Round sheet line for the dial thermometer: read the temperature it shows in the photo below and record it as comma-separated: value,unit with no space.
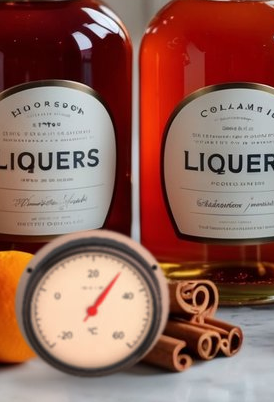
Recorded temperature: 30,°C
